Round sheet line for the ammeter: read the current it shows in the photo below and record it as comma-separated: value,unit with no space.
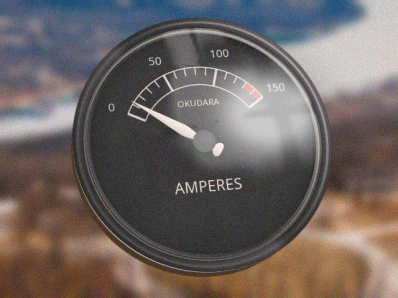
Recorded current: 10,A
